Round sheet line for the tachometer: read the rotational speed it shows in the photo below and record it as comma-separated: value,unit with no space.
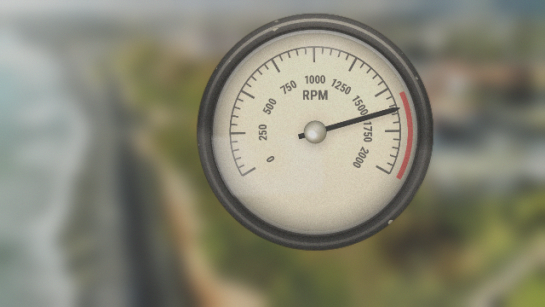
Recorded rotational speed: 1625,rpm
